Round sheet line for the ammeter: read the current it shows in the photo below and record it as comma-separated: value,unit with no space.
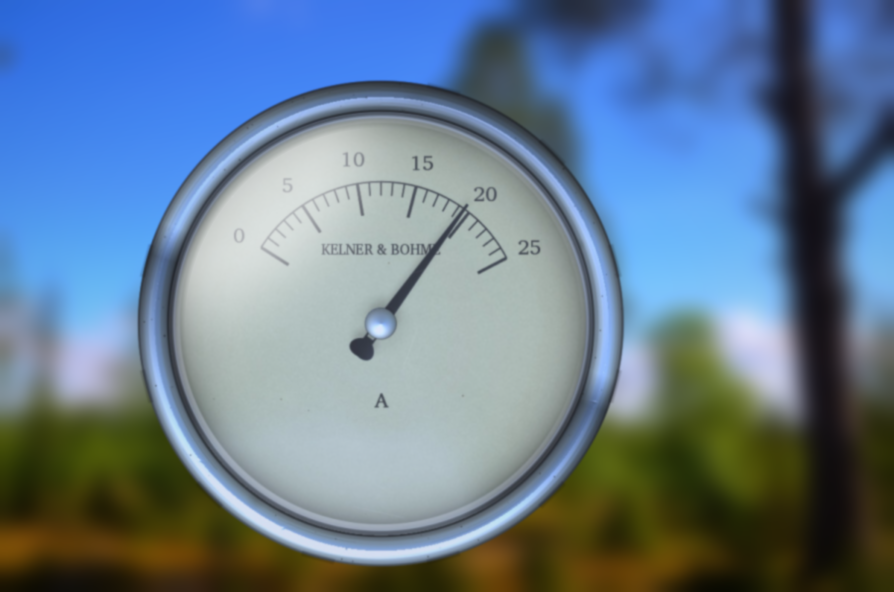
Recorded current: 19.5,A
